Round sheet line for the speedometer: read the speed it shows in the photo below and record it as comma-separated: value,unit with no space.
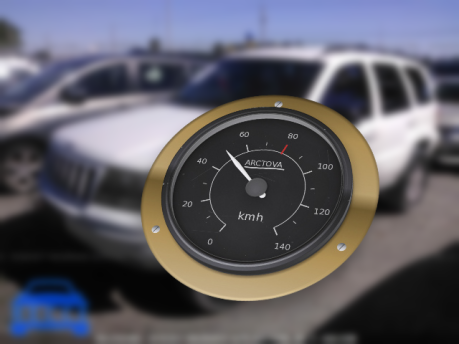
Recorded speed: 50,km/h
